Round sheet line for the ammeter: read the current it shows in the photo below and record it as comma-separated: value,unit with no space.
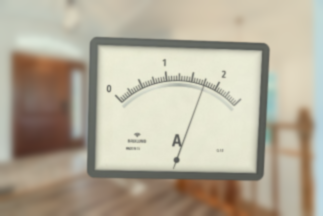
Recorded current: 1.75,A
